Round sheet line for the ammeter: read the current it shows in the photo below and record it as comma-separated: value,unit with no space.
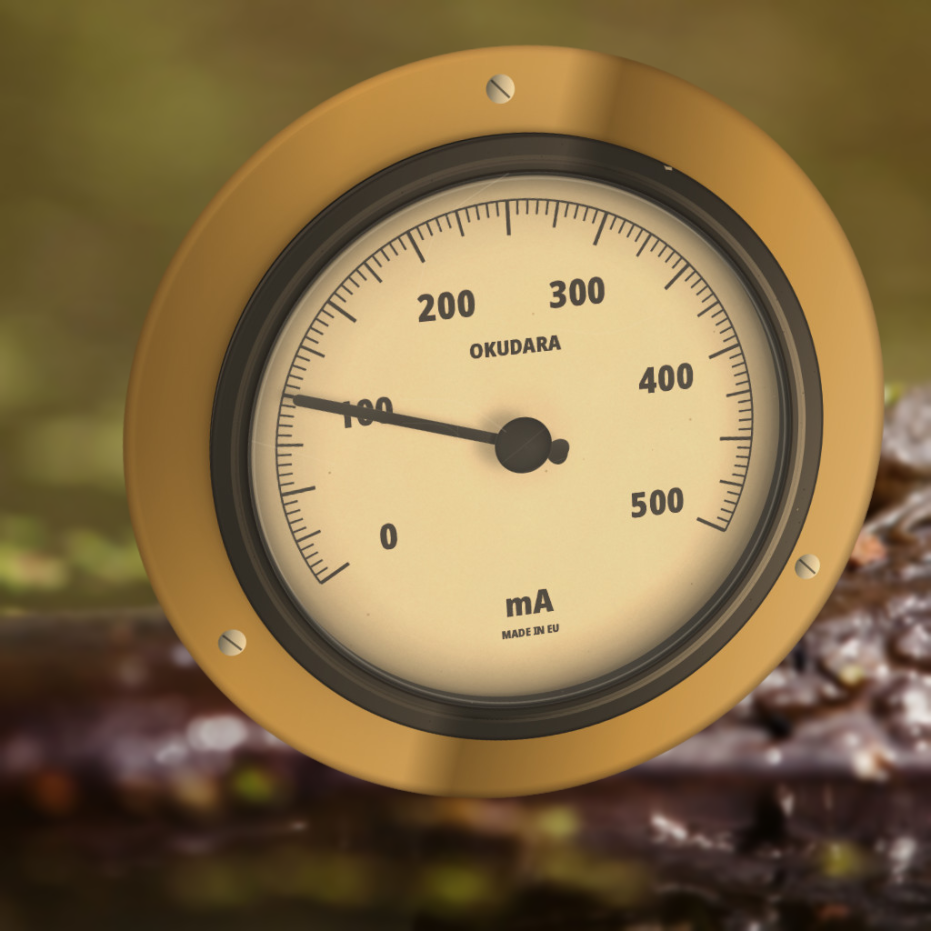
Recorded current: 100,mA
